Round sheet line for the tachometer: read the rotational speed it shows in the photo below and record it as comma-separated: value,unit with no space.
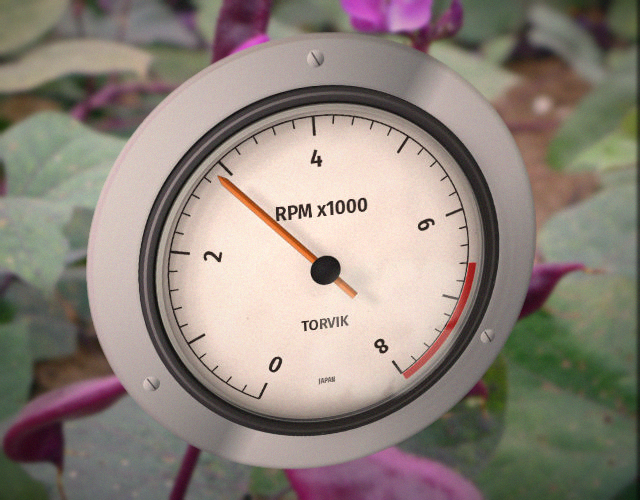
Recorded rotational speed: 2900,rpm
